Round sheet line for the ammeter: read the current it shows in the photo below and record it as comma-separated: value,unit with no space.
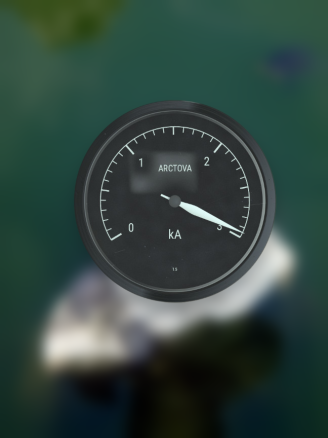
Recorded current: 2.95,kA
